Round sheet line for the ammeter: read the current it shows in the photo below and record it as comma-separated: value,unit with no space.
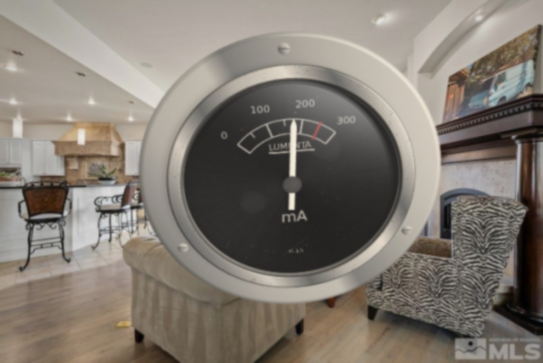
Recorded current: 175,mA
